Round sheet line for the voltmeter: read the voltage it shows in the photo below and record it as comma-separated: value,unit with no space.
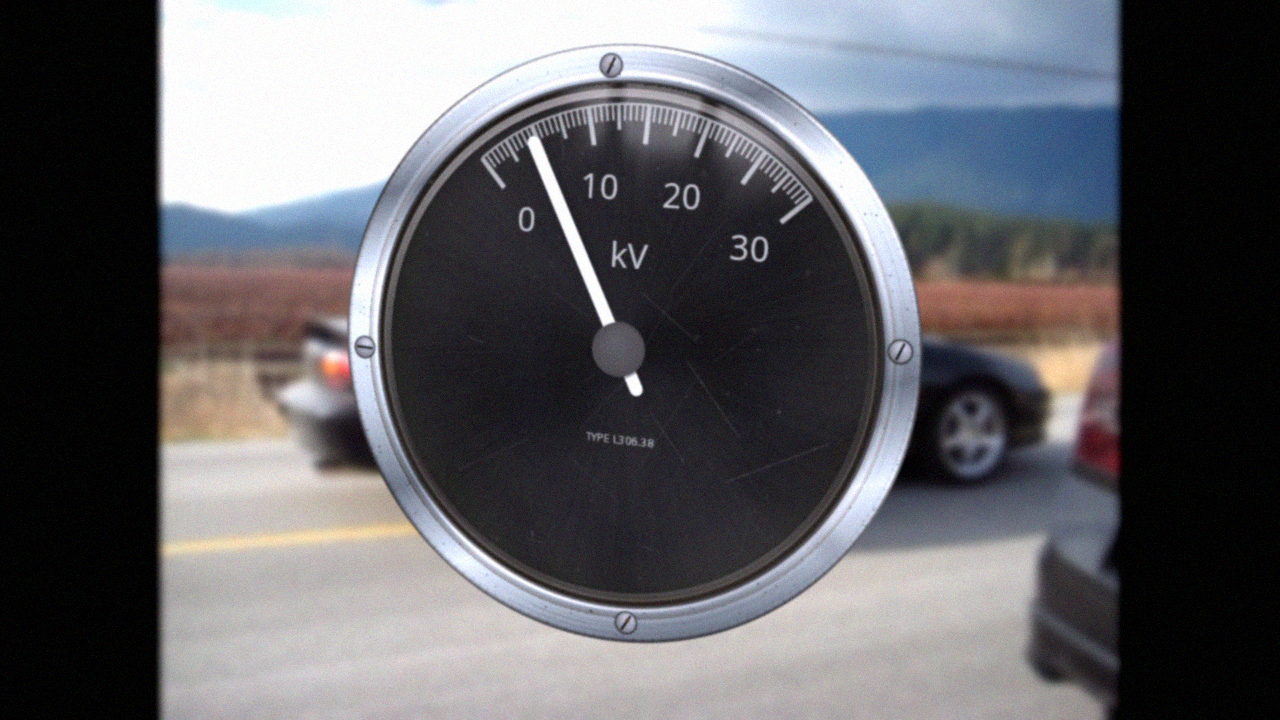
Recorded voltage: 5,kV
